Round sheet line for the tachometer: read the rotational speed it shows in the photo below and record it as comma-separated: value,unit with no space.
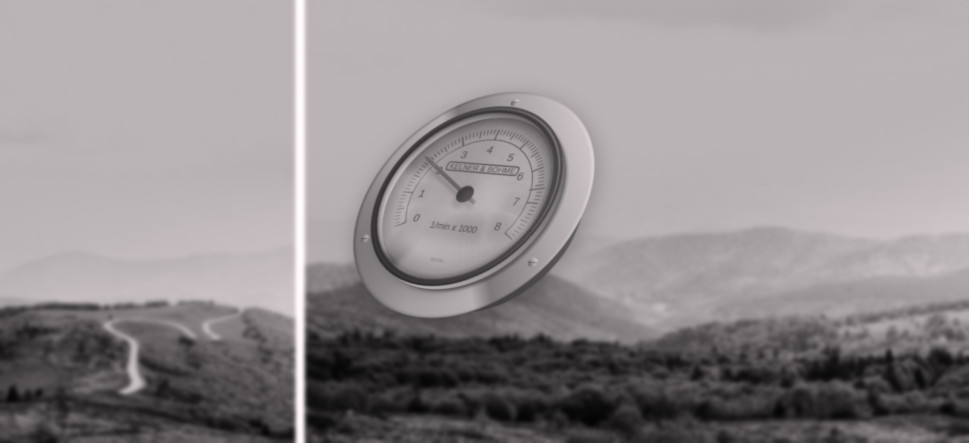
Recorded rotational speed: 2000,rpm
